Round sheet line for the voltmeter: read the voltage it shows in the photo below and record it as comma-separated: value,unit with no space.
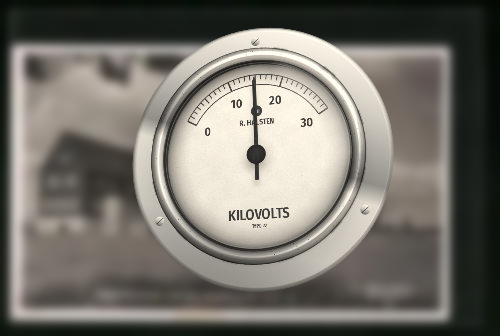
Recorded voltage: 15,kV
